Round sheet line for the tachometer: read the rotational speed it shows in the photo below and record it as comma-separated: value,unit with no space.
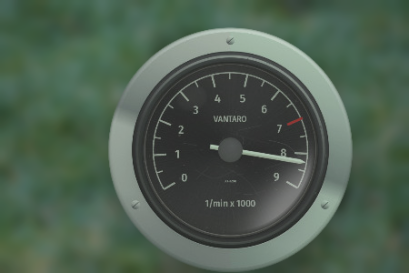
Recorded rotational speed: 8250,rpm
